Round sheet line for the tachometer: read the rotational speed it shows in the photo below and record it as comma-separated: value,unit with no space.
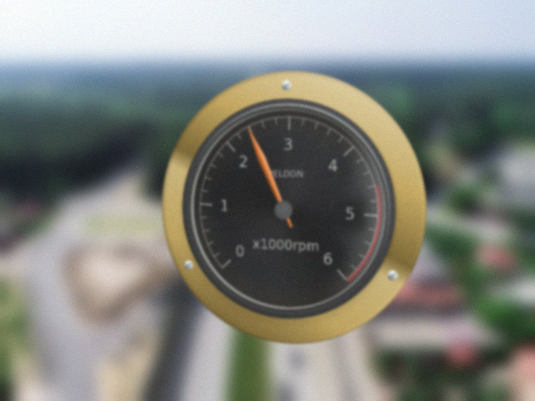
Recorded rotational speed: 2400,rpm
